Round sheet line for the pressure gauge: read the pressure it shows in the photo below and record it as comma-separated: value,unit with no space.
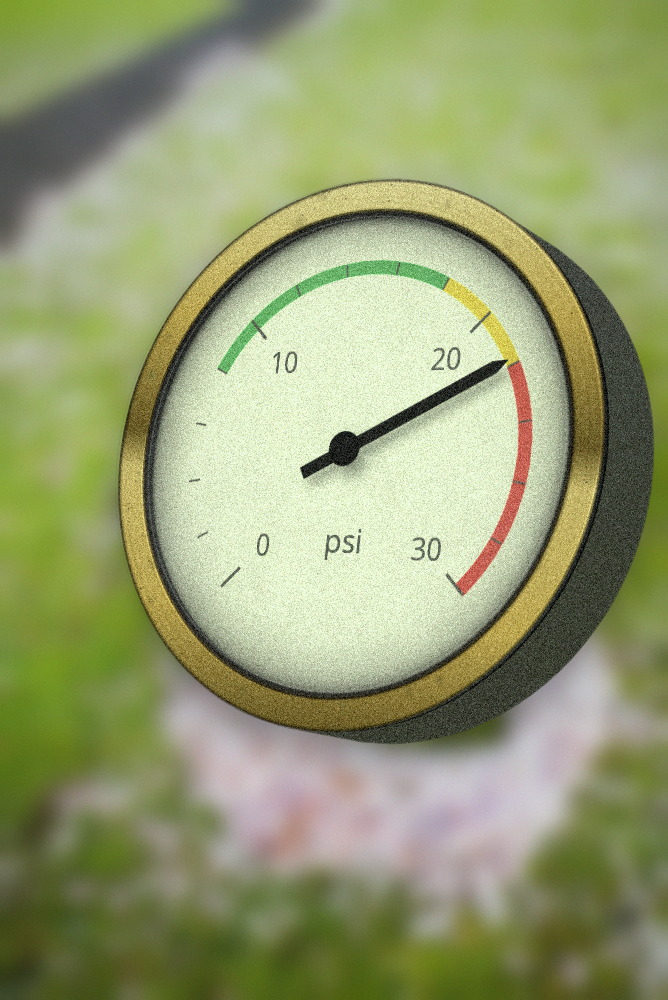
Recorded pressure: 22,psi
